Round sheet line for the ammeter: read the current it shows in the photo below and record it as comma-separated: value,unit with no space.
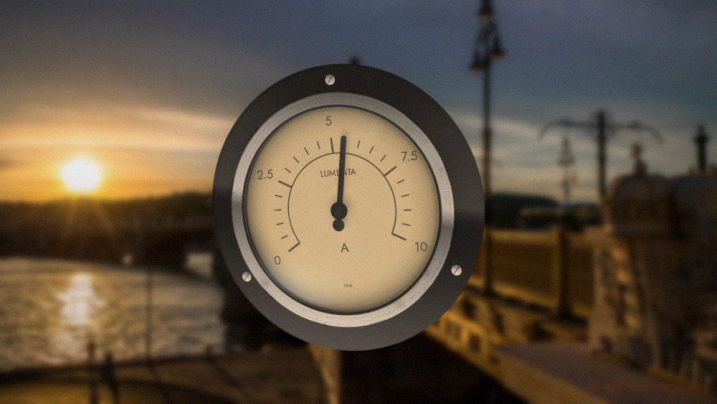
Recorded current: 5.5,A
